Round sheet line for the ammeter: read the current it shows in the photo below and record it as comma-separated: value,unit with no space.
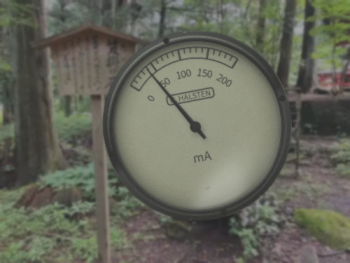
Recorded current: 40,mA
